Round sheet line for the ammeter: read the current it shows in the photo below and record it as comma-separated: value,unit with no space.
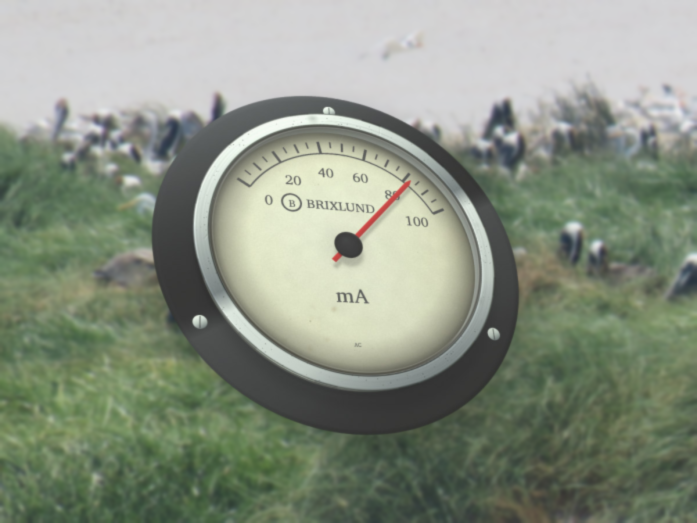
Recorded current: 82.5,mA
